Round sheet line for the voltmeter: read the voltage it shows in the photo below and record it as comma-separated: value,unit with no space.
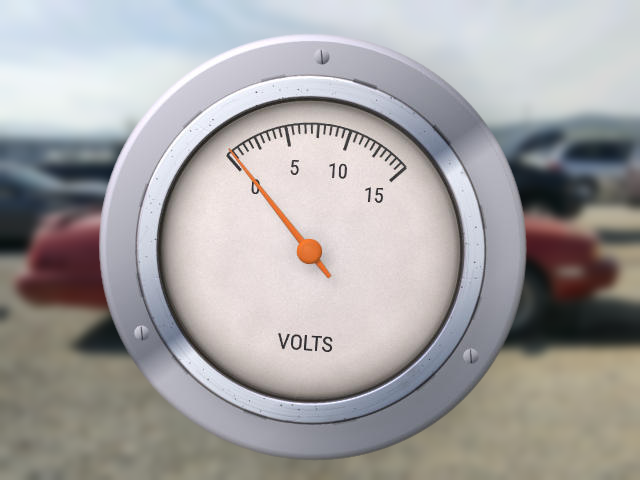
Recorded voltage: 0.5,V
